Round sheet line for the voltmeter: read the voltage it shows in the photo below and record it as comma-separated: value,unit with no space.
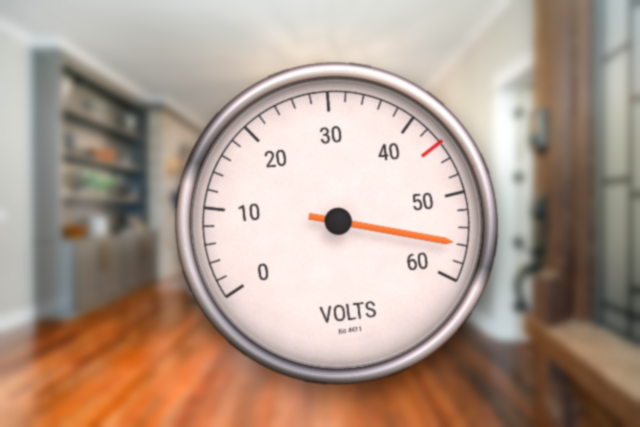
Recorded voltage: 56,V
